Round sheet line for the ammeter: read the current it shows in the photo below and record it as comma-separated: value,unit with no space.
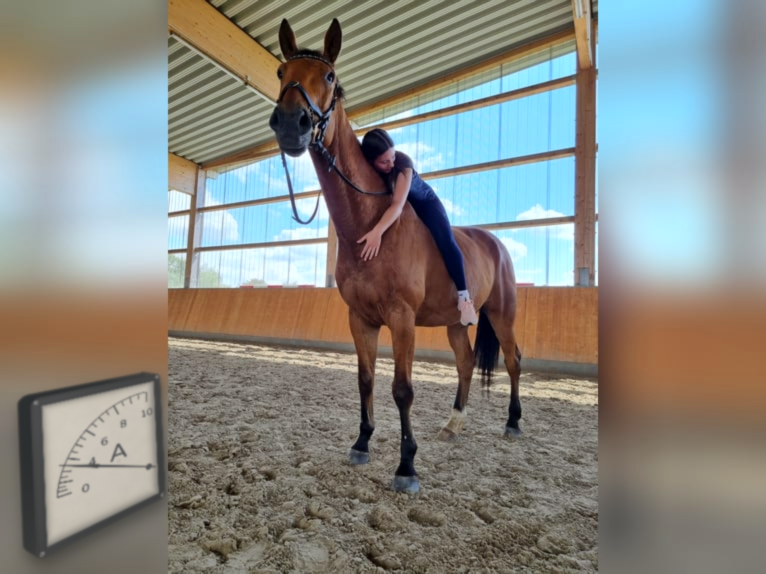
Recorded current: 3.5,A
